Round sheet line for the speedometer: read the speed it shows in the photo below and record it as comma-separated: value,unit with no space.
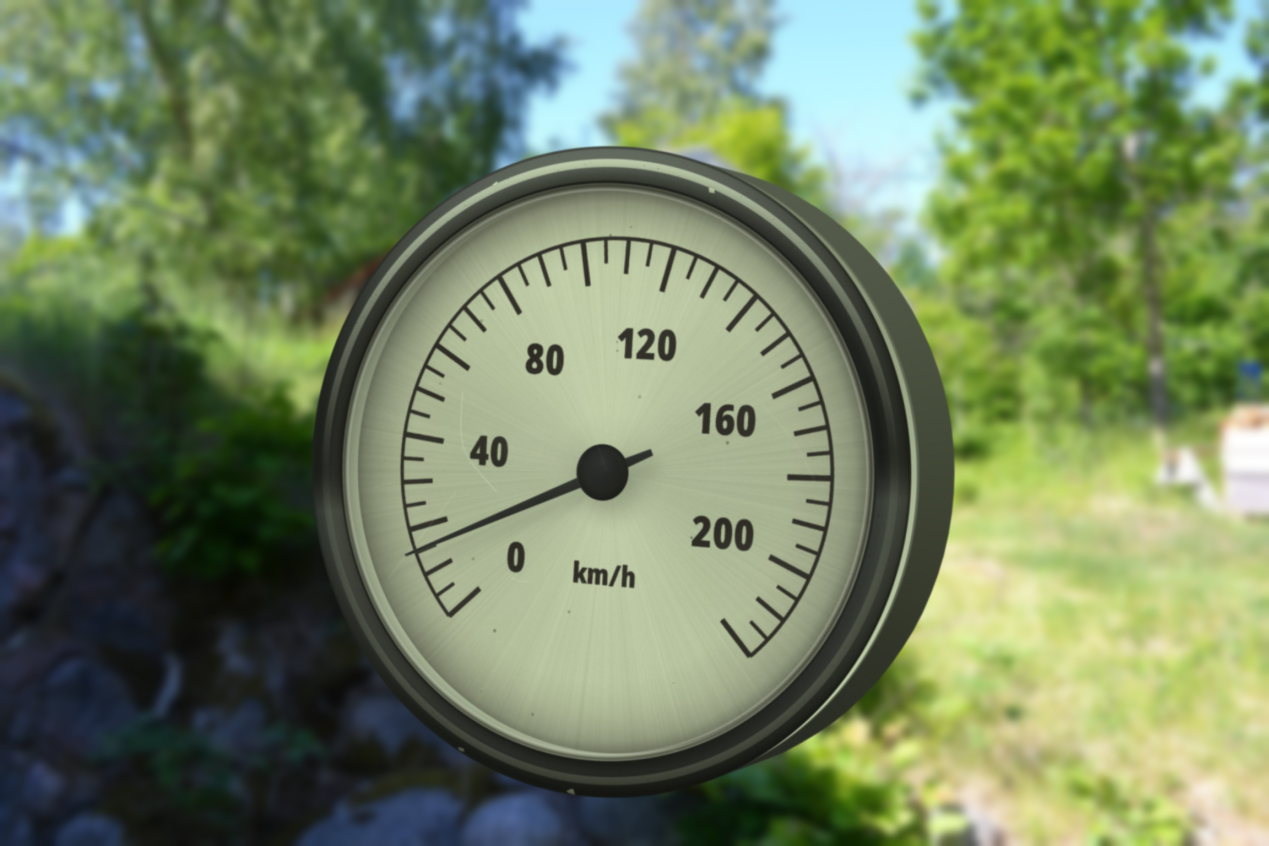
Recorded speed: 15,km/h
